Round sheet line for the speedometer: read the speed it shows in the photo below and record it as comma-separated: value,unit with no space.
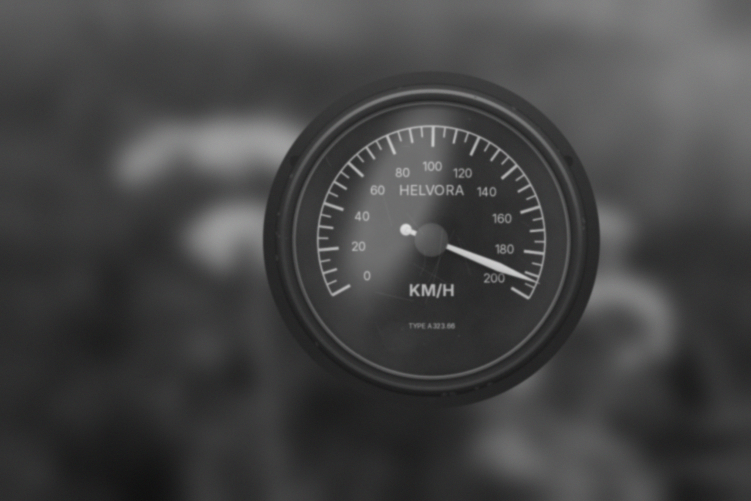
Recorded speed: 192.5,km/h
